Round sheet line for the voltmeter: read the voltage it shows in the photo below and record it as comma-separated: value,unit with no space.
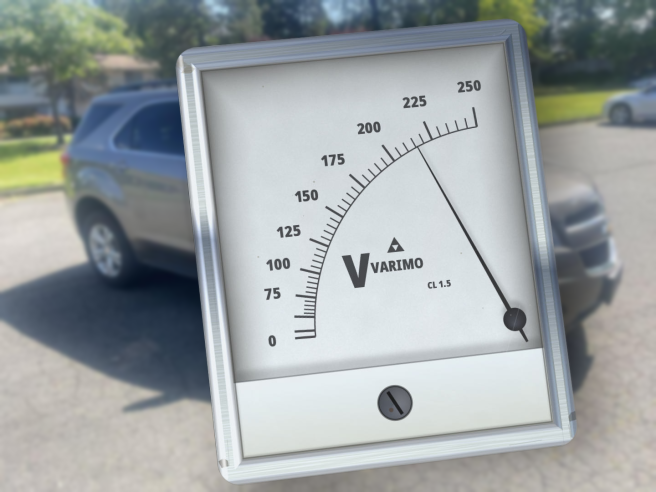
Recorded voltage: 215,V
